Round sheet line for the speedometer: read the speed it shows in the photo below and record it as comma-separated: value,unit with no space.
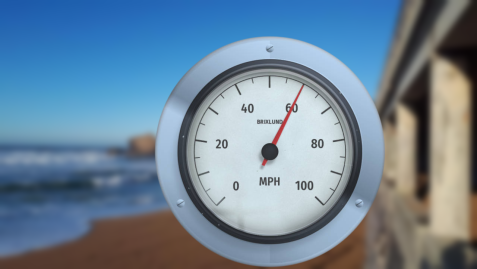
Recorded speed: 60,mph
